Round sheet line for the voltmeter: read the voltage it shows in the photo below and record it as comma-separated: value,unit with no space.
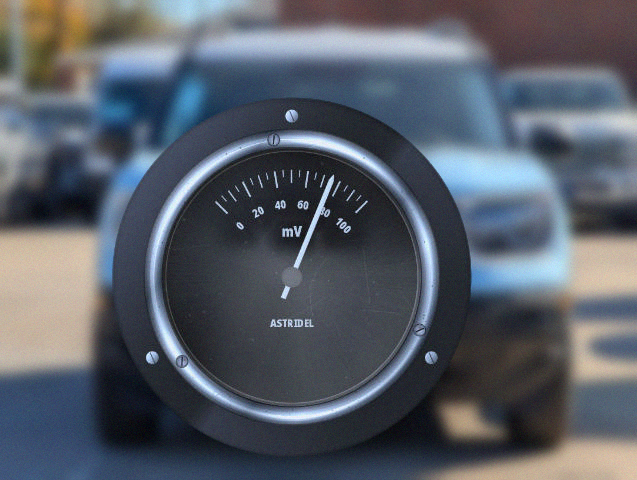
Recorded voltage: 75,mV
